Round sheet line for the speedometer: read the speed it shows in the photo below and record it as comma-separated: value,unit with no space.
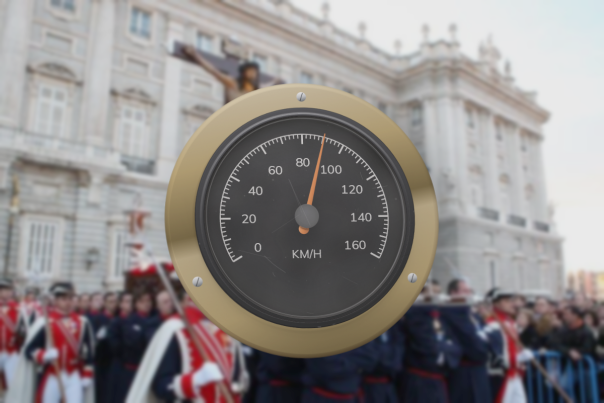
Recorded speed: 90,km/h
